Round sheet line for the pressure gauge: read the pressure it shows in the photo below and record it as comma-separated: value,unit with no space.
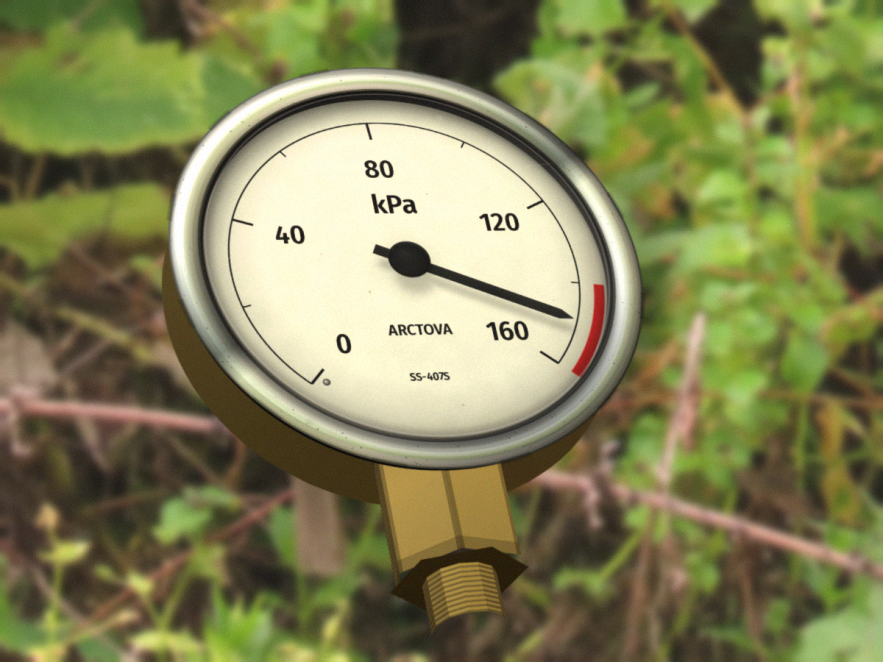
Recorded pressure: 150,kPa
